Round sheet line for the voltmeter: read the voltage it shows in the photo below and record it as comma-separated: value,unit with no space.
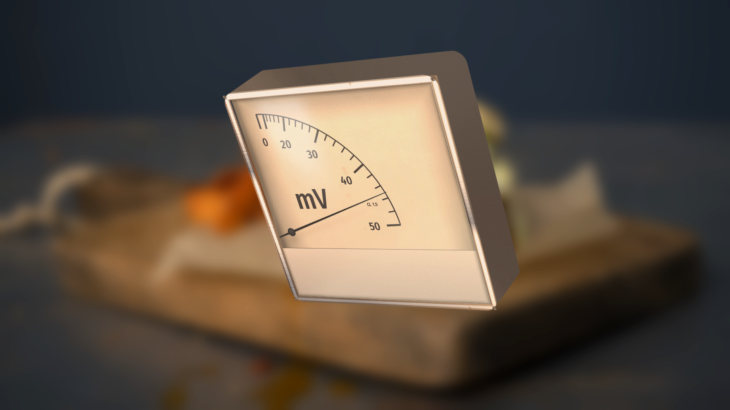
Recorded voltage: 45,mV
